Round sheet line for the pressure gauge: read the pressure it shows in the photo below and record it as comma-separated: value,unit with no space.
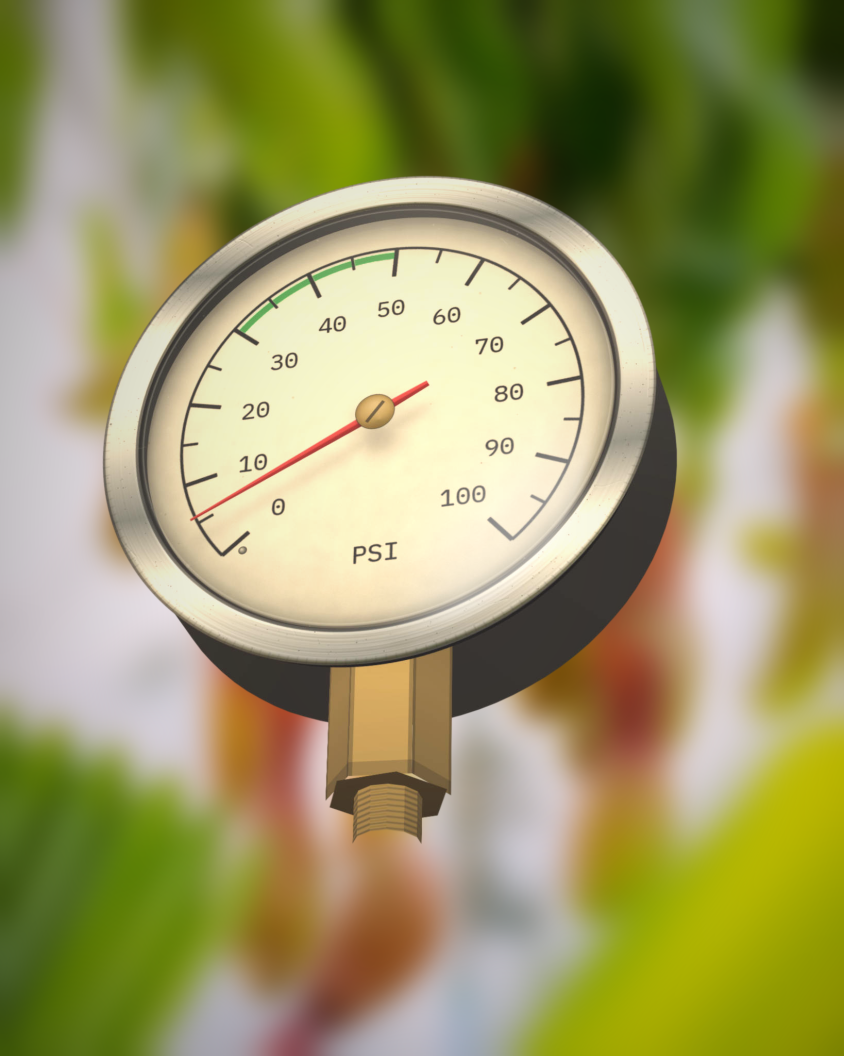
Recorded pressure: 5,psi
